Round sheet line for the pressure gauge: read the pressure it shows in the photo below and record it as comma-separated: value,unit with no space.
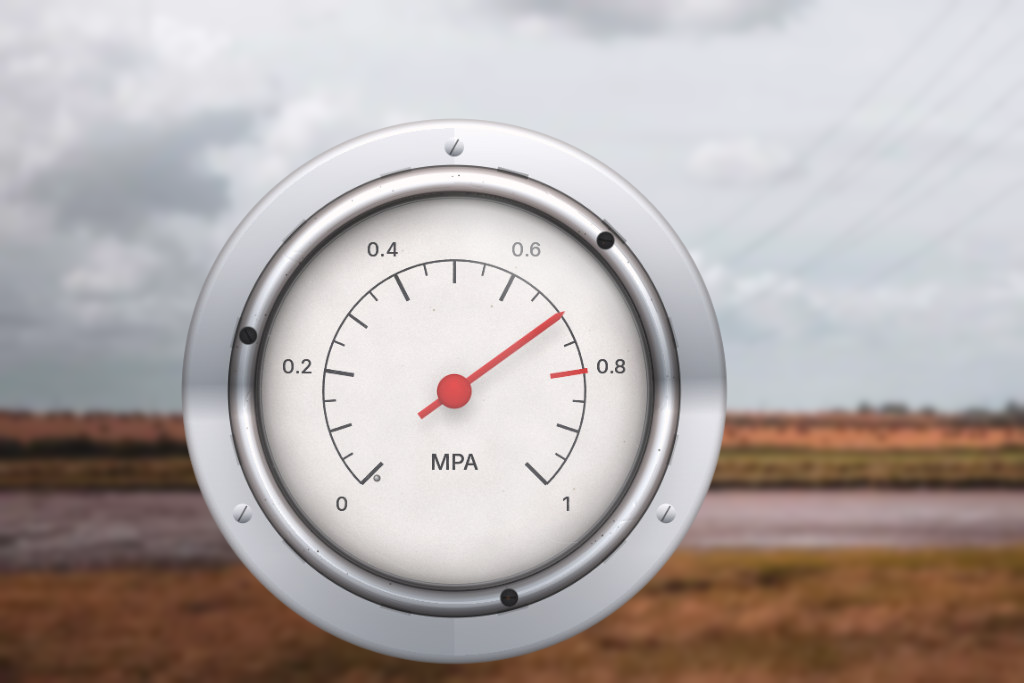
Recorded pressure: 0.7,MPa
